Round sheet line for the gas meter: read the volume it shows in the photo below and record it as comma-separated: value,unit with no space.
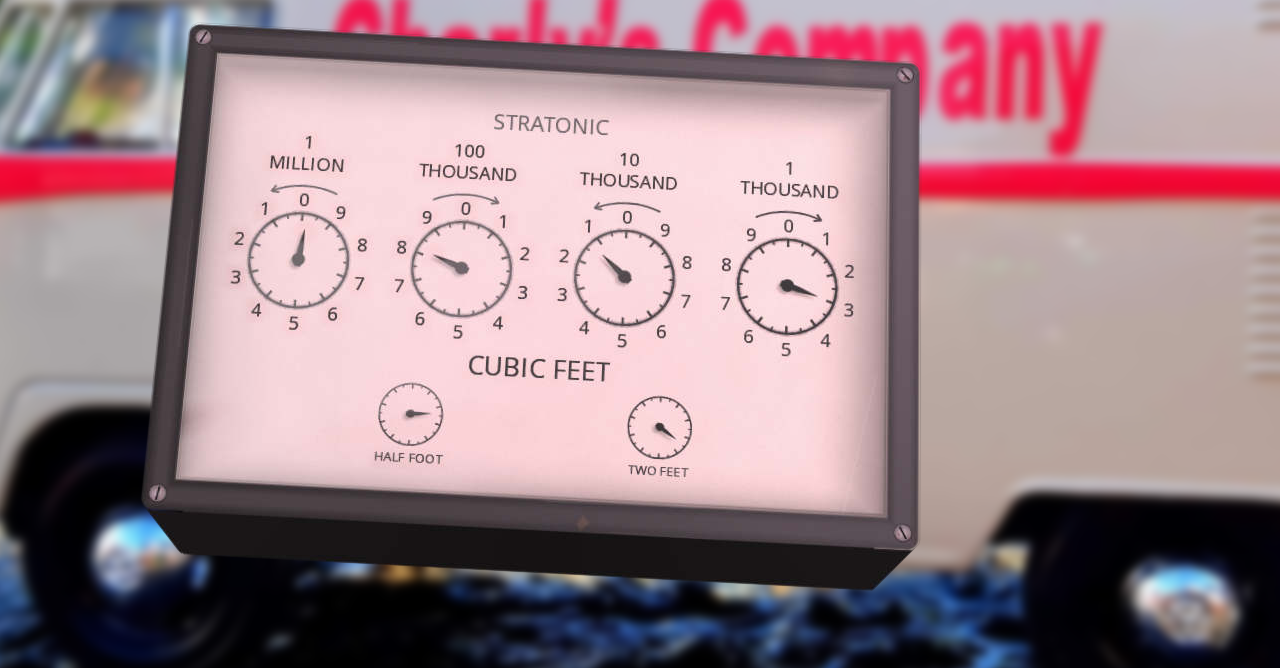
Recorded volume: 981300,ft³
